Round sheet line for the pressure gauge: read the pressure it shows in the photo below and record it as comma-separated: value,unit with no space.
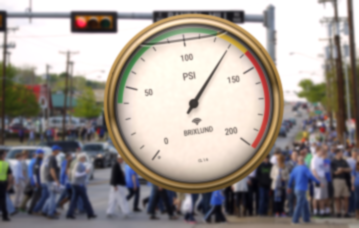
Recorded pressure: 130,psi
